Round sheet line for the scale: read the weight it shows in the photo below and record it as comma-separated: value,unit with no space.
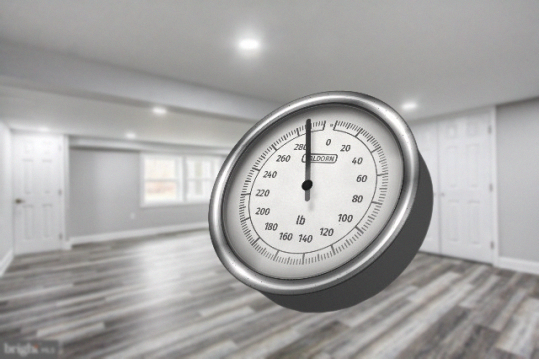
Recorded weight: 290,lb
